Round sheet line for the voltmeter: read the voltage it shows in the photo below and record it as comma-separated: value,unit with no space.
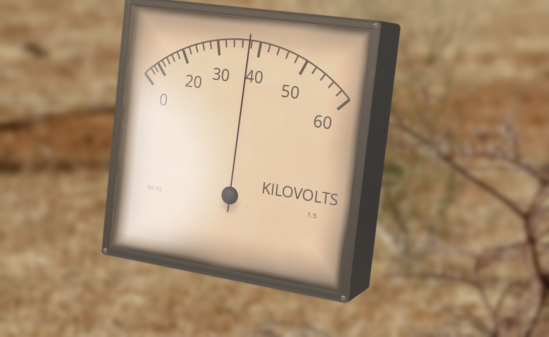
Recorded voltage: 38,kV
